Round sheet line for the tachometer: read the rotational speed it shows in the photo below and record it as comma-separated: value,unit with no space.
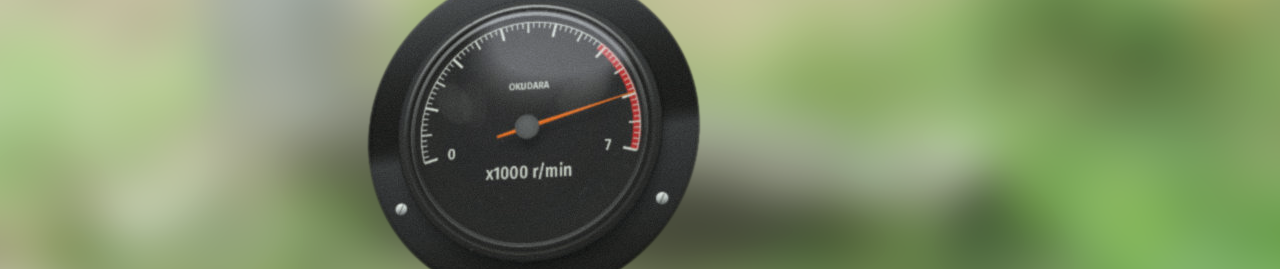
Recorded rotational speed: 6000,rpm
